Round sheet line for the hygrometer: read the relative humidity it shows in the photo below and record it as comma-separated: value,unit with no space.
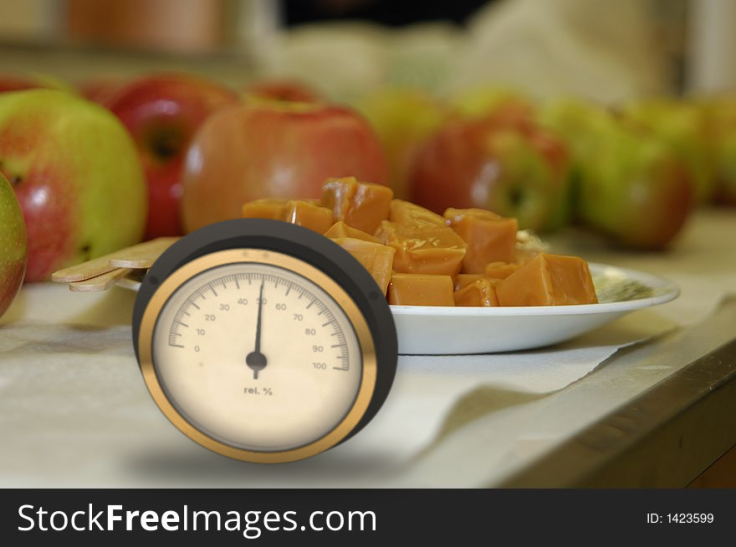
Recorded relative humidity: 50,%
